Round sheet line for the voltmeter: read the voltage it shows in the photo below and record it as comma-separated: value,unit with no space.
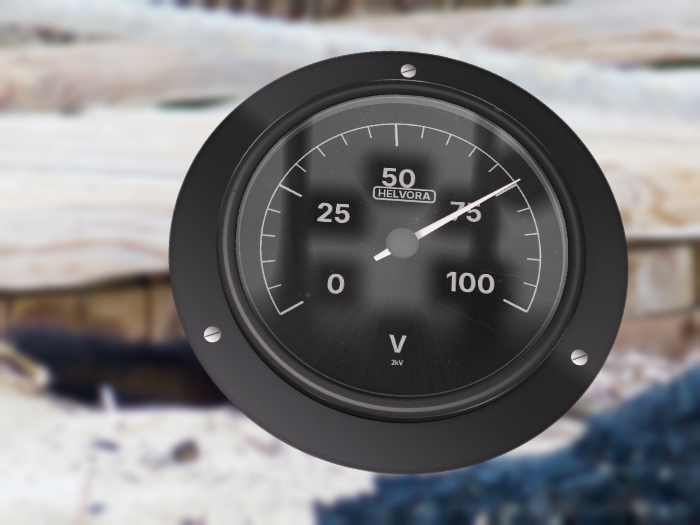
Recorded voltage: 75,V
